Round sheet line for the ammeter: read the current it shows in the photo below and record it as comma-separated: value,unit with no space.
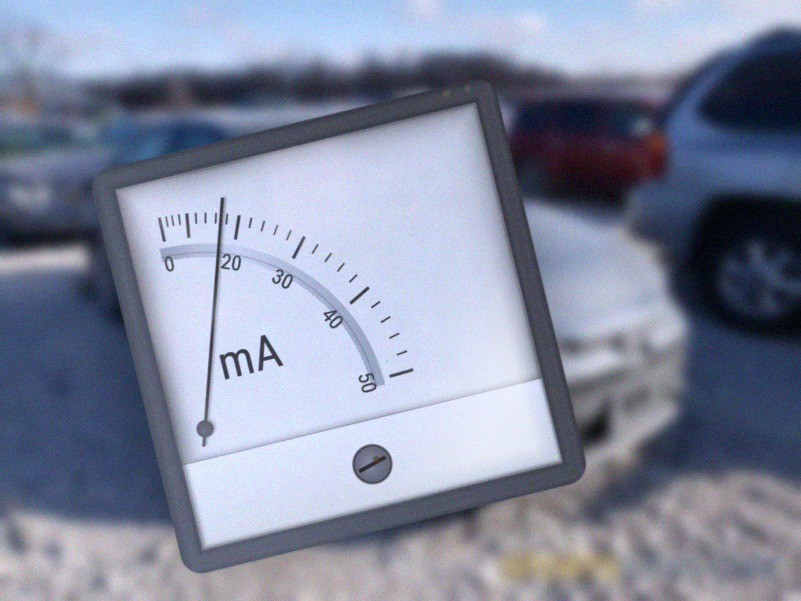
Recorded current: 17,mA
